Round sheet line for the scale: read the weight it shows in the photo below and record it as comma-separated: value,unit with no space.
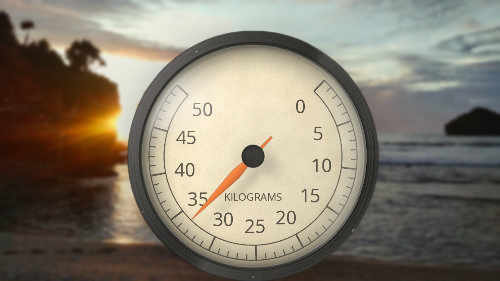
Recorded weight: 33.5,kg
